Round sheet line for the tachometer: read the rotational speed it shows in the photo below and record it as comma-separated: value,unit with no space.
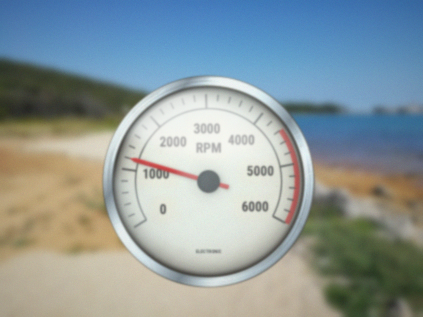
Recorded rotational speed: 1200,rpm
